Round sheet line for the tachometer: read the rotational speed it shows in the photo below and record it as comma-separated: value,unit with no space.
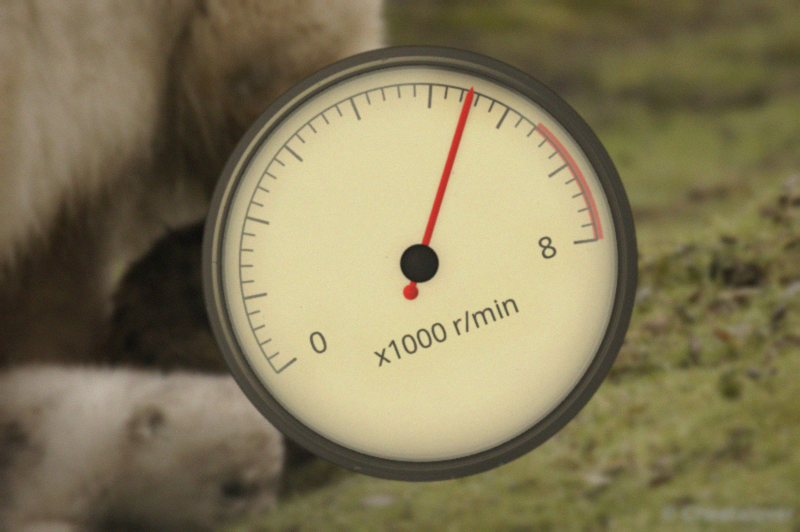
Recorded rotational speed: 5500,rpm
